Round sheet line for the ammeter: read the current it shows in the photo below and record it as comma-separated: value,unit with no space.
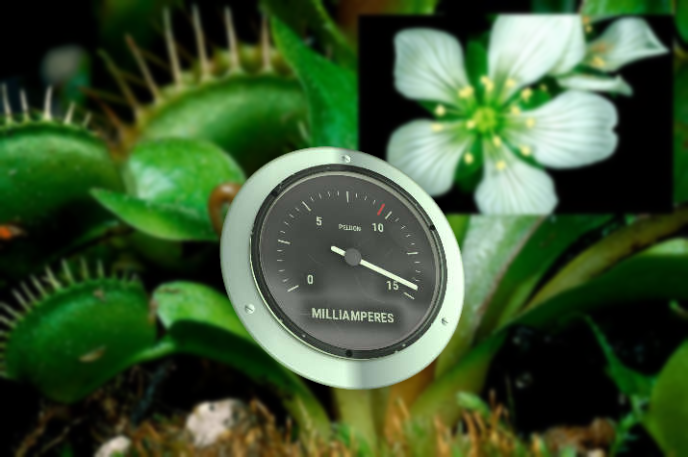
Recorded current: 14.5,mA
